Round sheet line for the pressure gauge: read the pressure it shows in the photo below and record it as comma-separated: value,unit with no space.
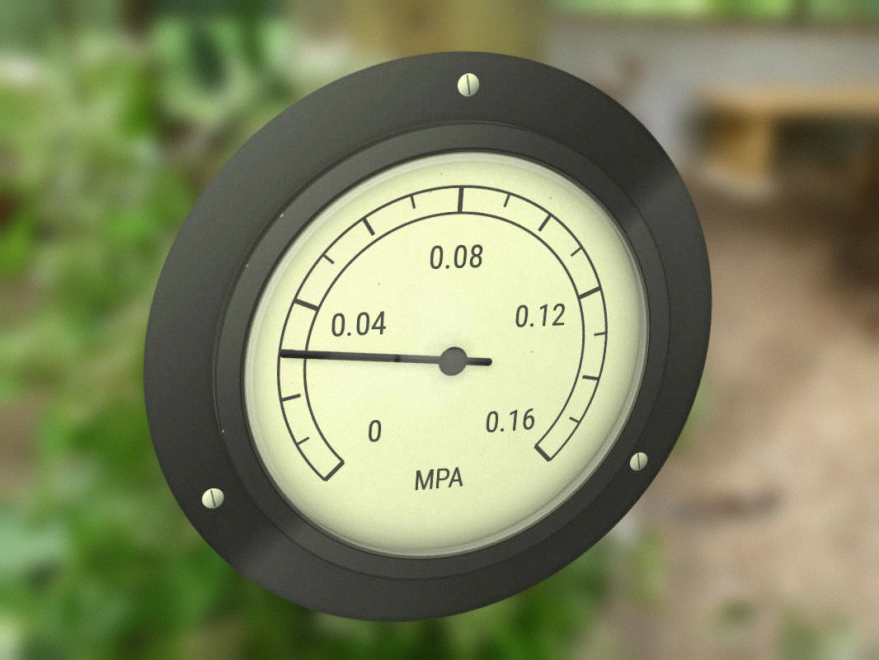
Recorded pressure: 0.03,MPa
